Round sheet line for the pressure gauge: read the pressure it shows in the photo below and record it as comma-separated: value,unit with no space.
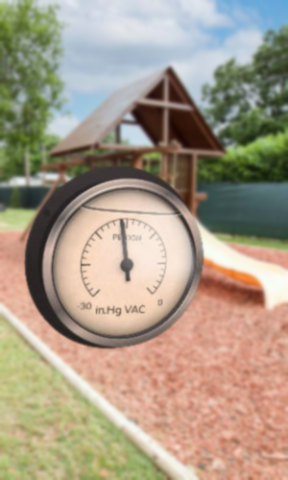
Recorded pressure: -16,inHg
